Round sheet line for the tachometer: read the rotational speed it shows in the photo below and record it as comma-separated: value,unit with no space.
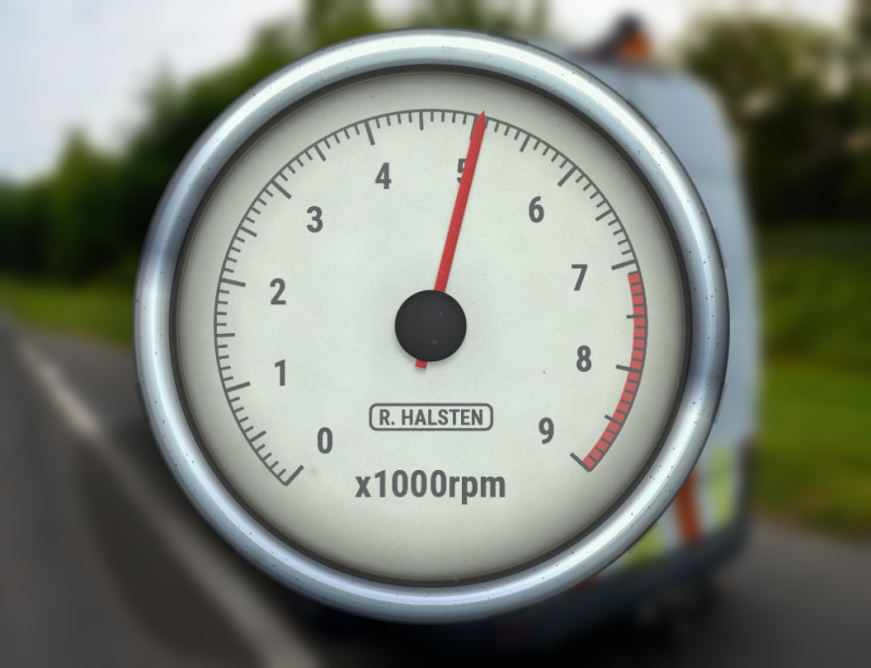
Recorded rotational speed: 5050,rpm
